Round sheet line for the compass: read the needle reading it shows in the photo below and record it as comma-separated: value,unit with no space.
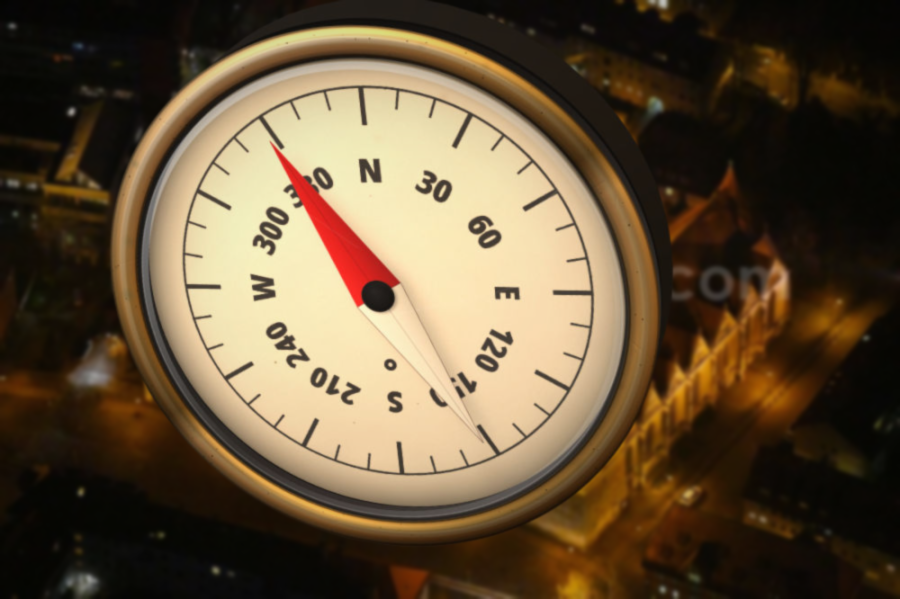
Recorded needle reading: 330,°
